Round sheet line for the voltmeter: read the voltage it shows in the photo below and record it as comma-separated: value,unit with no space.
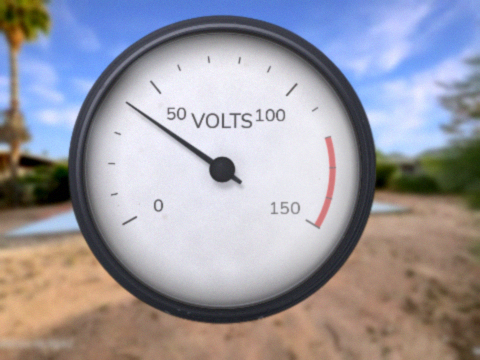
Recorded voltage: 40,V
